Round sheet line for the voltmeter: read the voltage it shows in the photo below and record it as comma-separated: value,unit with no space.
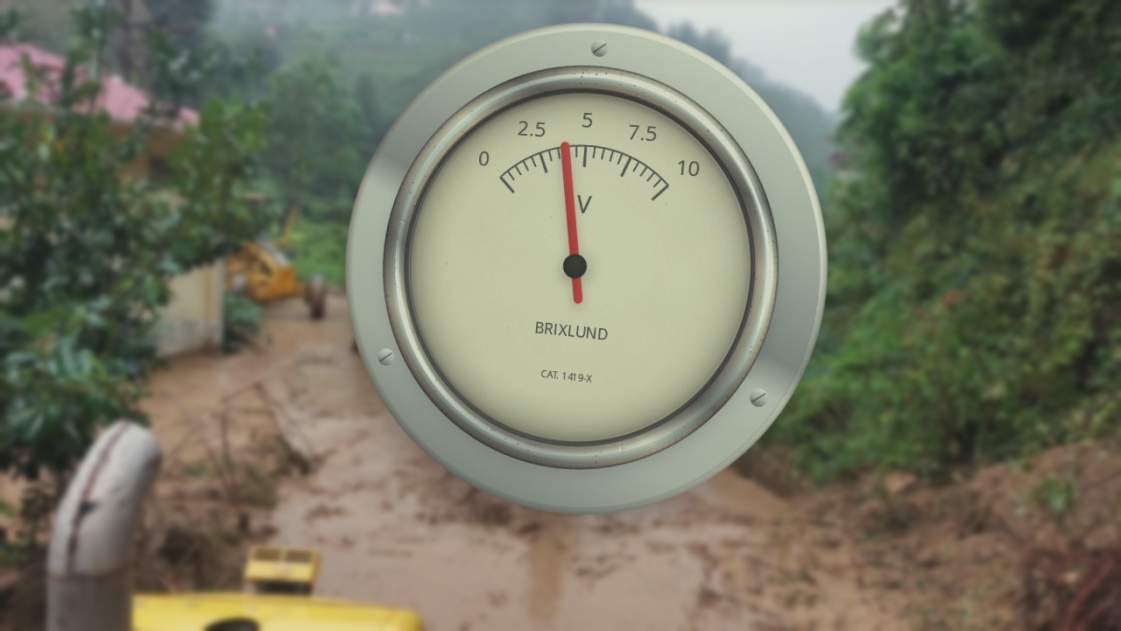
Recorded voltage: 4,V
